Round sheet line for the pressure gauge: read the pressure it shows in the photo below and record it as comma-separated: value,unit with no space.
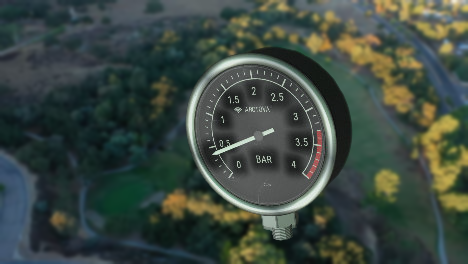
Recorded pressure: 0.4,bar
